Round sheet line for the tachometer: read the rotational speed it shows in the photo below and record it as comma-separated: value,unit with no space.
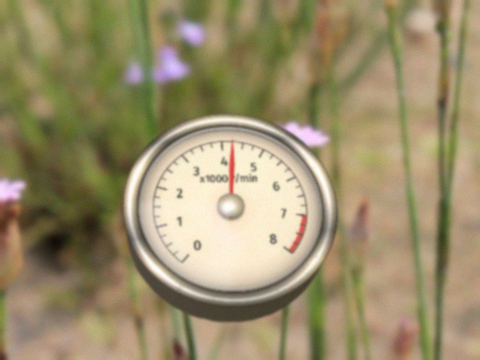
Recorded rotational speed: 4250,rpm
